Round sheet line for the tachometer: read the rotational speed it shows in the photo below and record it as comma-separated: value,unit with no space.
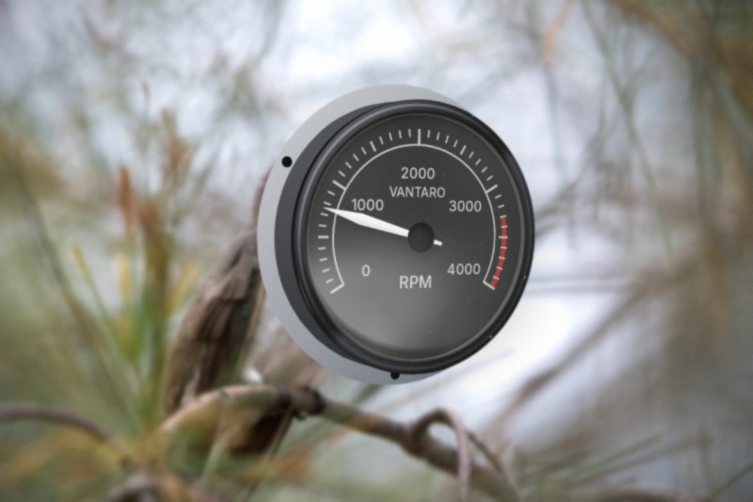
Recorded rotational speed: 750,rpm
